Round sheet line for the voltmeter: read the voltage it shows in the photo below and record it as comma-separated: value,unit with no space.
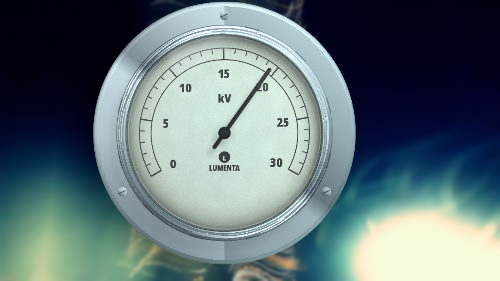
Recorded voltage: 19.5,kV
